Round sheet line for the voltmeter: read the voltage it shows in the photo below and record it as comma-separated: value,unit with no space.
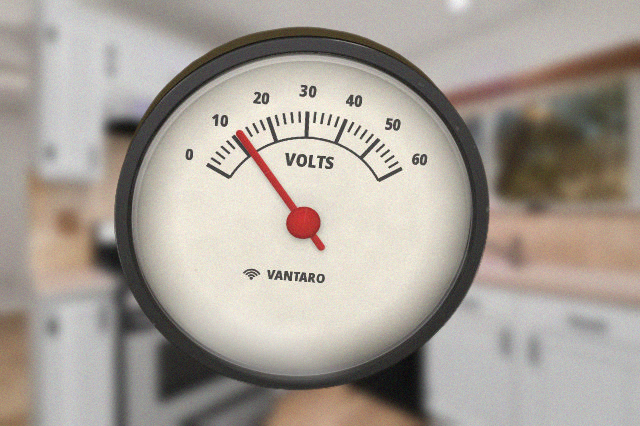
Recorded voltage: 12,V
